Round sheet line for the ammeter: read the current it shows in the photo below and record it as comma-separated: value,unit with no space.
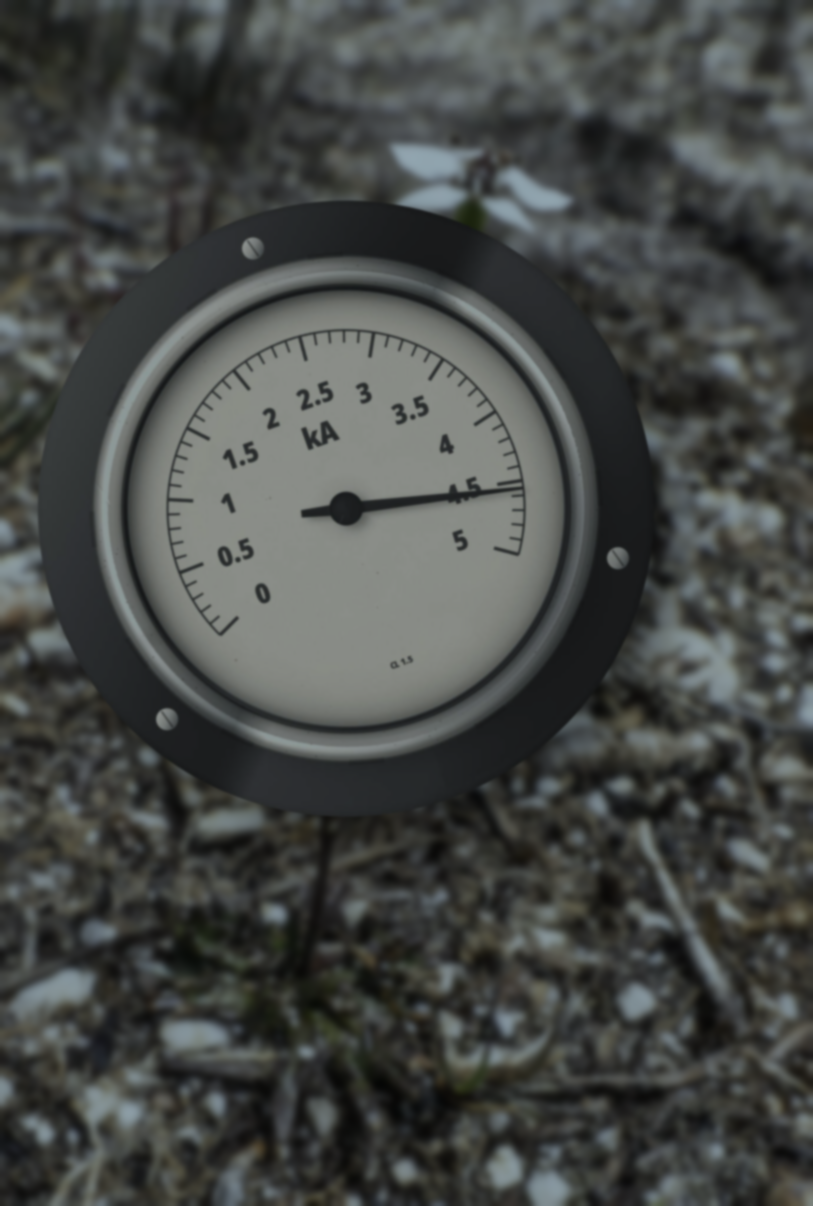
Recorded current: 4.55,kA
